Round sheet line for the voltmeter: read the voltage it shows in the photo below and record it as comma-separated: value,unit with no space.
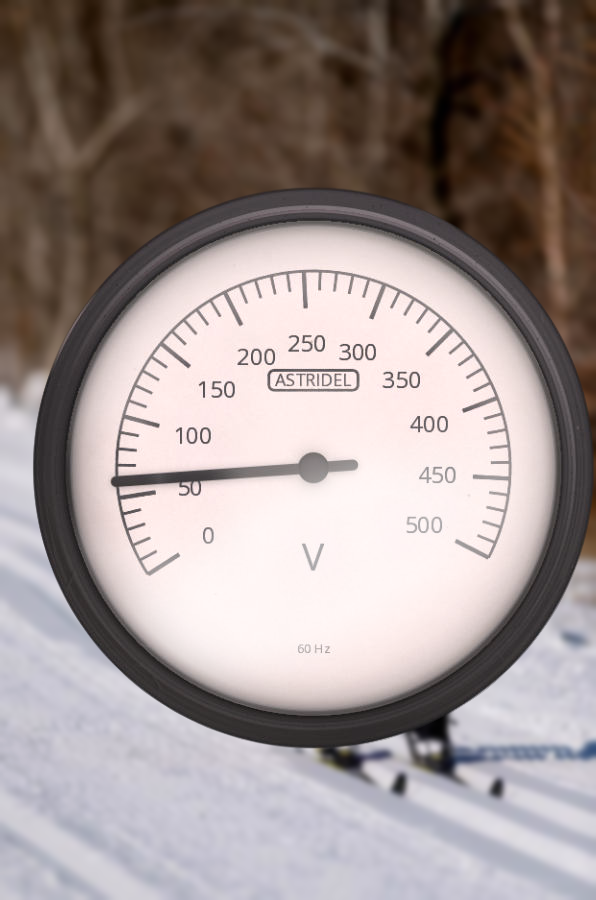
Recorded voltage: 60,V
